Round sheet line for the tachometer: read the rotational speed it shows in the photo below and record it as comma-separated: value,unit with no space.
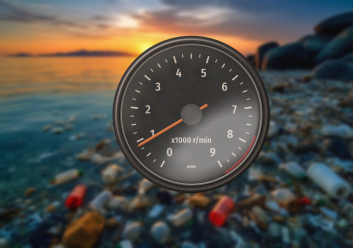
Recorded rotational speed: 875,rpm
